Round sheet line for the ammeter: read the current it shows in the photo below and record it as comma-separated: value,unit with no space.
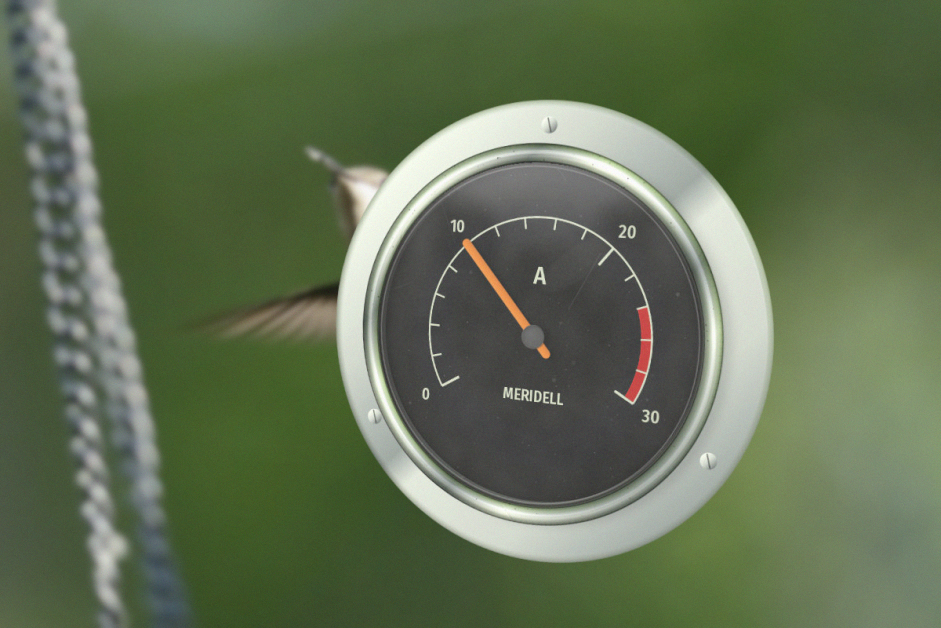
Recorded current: 10,A
